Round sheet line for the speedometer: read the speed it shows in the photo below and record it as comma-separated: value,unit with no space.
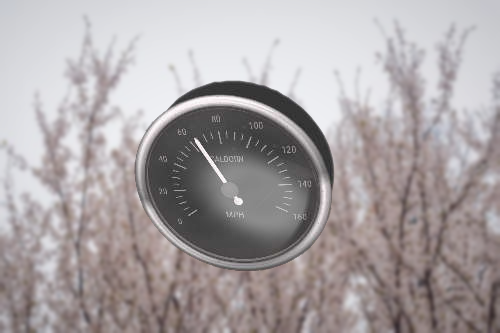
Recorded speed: 65,mph
